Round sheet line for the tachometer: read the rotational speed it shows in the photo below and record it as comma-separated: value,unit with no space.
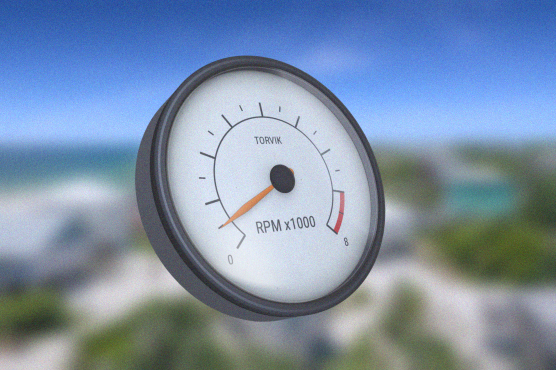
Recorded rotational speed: 500,rpm
